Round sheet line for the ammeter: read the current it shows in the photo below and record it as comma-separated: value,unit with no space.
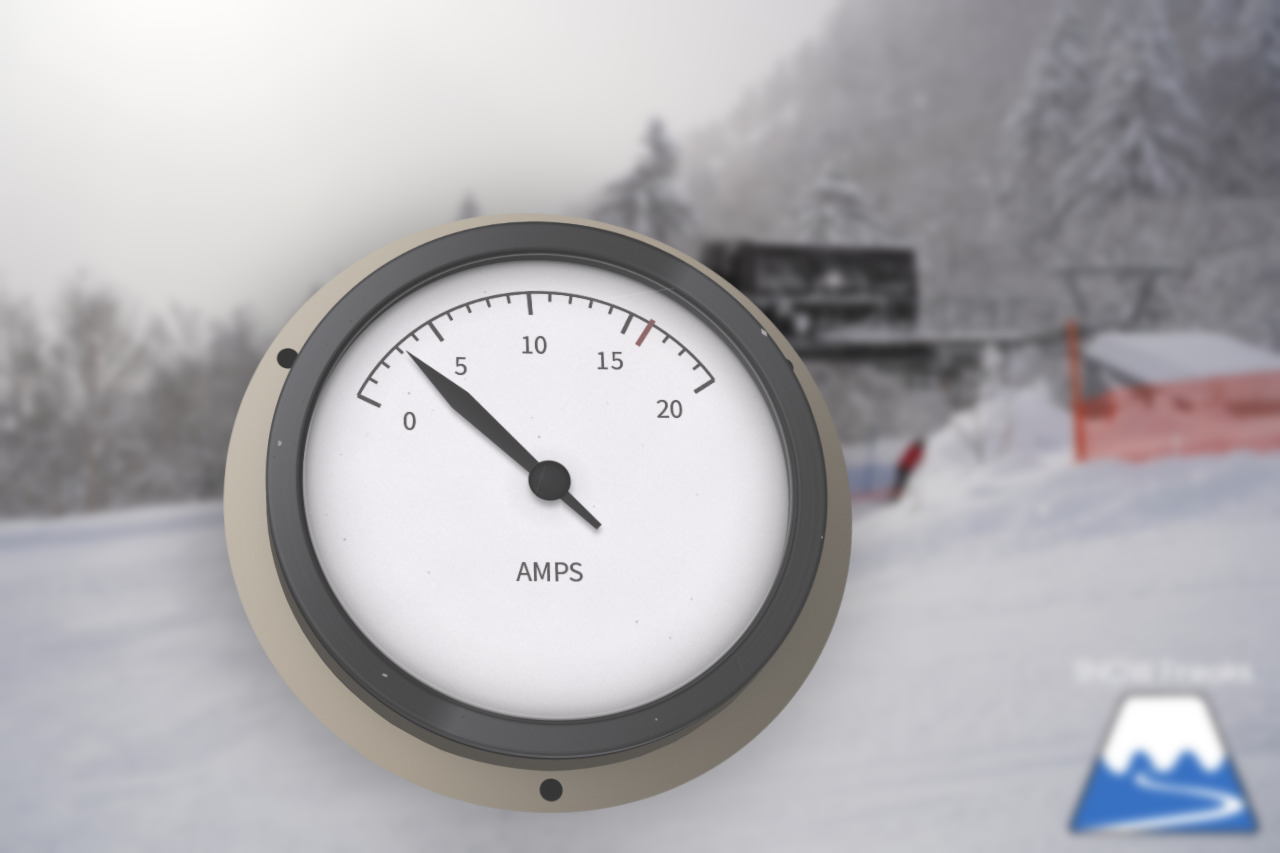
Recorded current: 3,A
